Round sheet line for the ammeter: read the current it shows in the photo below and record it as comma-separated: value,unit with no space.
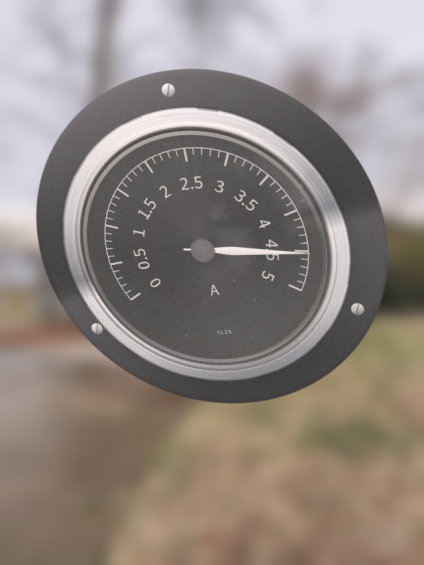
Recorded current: 4.5,A
